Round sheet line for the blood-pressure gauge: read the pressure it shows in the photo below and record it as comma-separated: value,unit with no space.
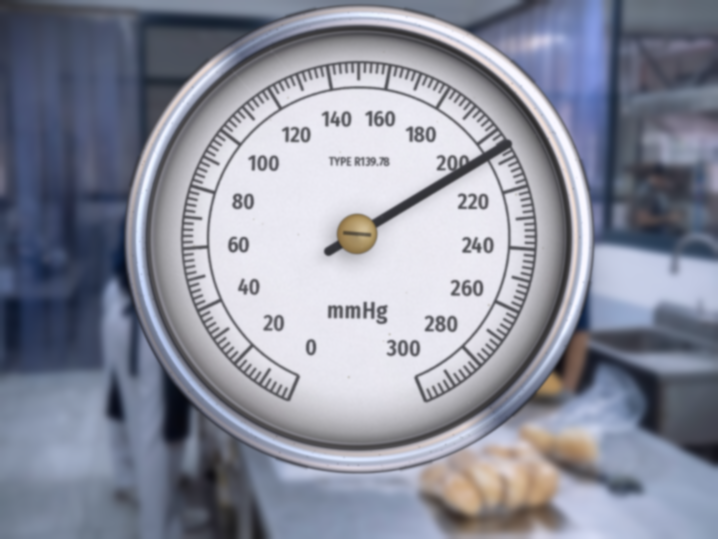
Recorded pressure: 206,mmHg
